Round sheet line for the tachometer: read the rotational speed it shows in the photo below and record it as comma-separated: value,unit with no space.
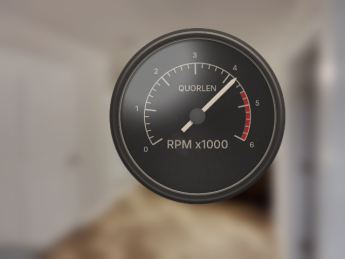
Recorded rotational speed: 4200,rpm
